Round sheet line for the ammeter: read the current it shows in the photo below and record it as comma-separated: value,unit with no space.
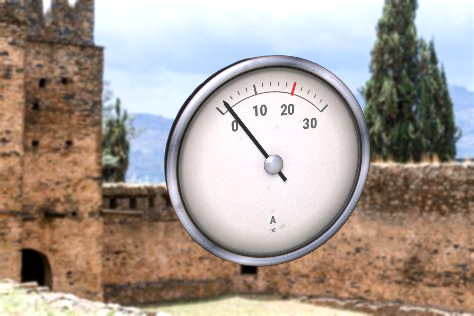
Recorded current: 2,A
